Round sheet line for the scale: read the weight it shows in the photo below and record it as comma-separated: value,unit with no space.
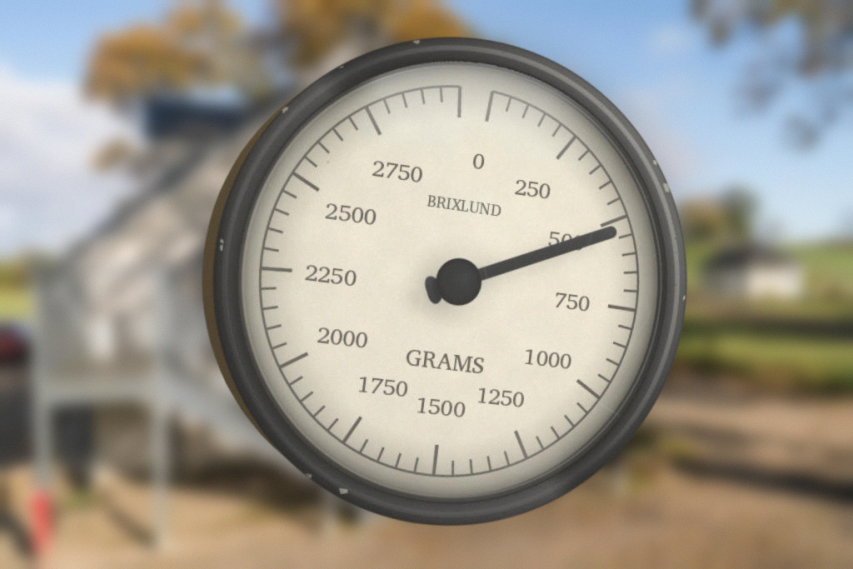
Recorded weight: 525,g
